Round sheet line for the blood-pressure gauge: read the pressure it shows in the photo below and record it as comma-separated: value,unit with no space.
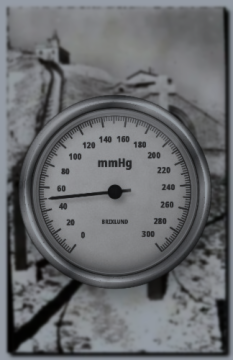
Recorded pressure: 50,mmHg
